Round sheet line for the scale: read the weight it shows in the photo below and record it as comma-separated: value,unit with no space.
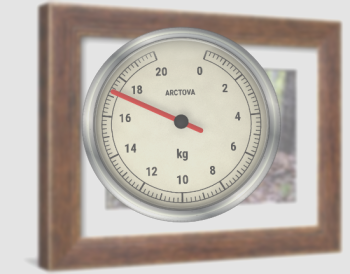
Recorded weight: 17.2,kg
